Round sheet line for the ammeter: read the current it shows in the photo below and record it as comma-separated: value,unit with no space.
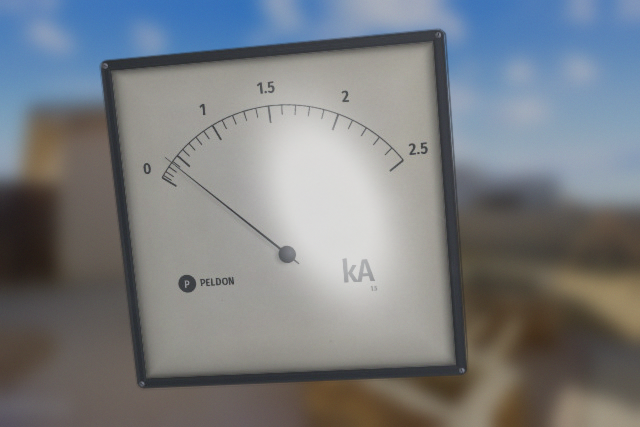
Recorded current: 0.4,kA
